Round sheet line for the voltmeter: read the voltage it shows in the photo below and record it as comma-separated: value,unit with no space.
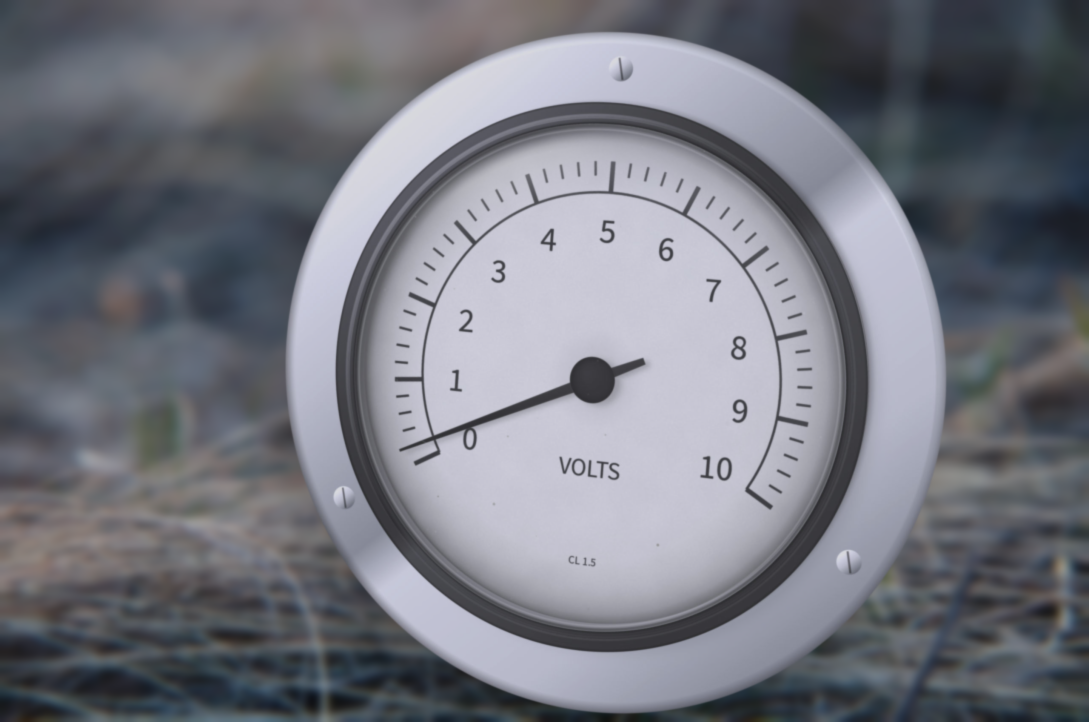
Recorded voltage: 0.2,V
